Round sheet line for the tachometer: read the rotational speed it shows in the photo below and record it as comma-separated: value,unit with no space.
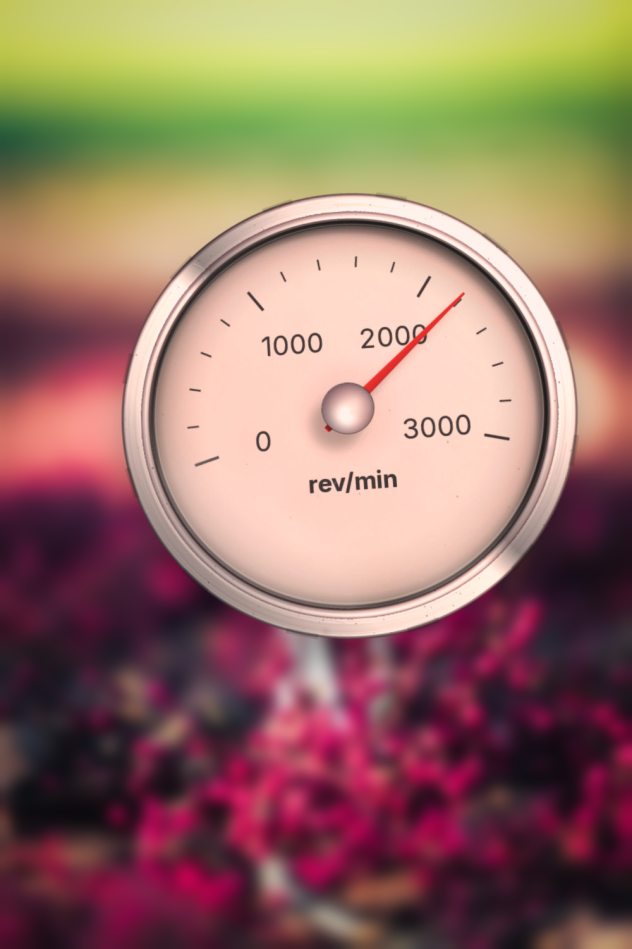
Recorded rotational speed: 2200,rpm
